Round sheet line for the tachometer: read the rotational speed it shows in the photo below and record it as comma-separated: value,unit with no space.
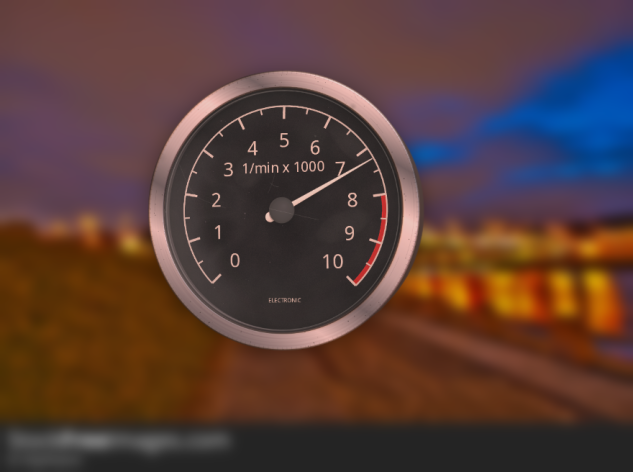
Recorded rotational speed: 7250,rpm
